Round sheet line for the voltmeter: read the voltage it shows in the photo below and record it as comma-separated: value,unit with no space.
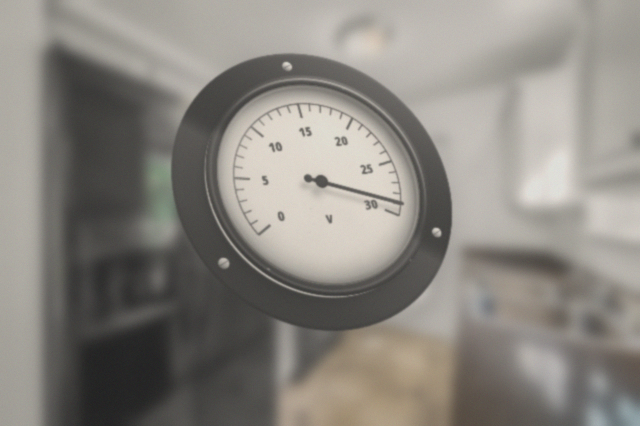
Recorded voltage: 29,V
